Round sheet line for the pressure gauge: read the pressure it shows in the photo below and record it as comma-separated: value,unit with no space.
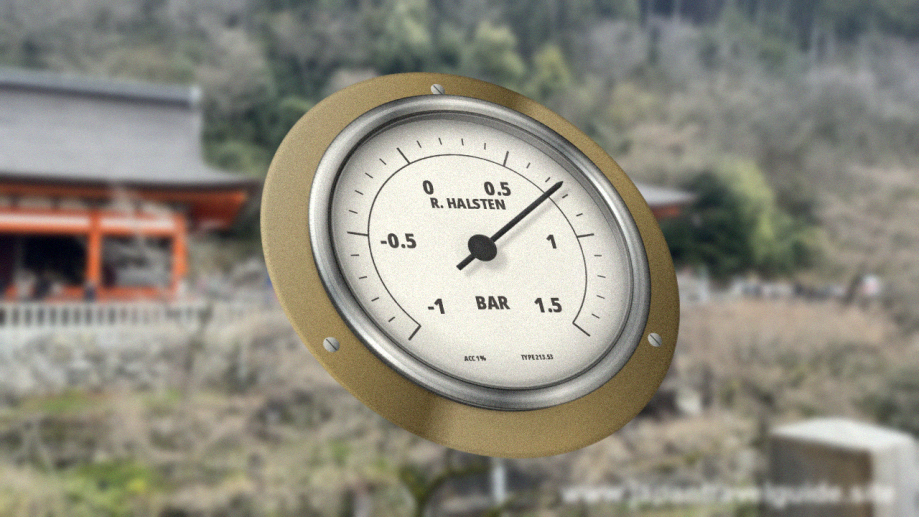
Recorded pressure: 0.75,bar
